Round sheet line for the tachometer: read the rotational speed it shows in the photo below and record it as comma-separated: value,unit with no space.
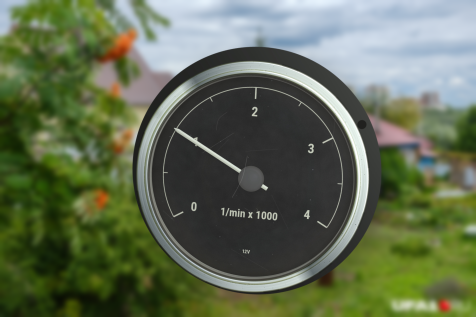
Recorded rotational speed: 1000,rpm
